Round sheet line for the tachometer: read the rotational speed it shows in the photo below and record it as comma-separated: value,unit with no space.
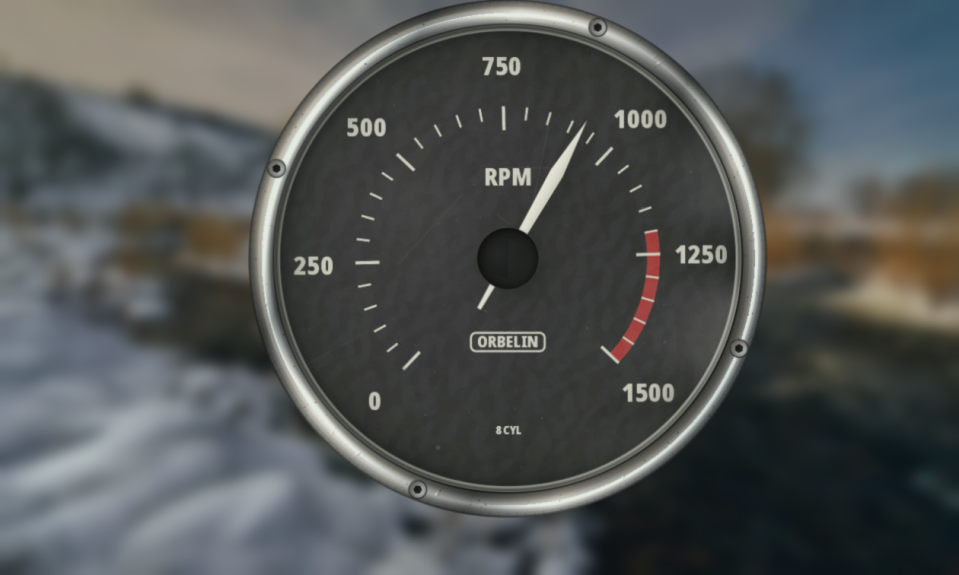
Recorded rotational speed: 925,rpm
